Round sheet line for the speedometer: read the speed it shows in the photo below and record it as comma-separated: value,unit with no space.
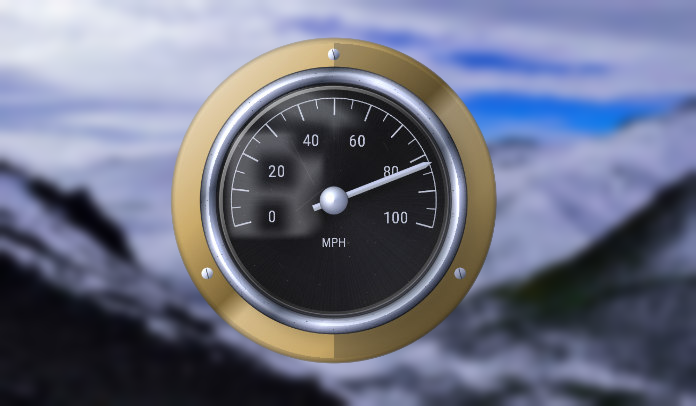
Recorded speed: 82.5,mph
